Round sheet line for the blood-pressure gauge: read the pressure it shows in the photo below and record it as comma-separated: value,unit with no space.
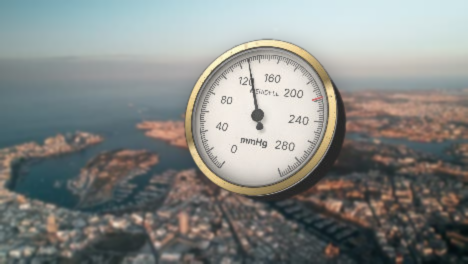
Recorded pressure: 130,mmHg
